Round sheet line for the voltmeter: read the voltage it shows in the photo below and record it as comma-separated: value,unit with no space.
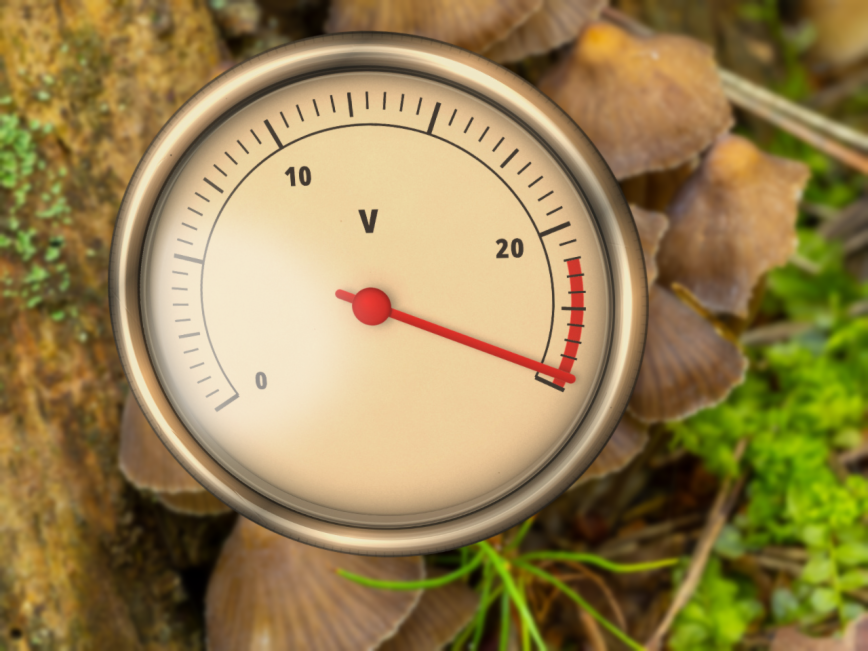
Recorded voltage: 24.5,V
